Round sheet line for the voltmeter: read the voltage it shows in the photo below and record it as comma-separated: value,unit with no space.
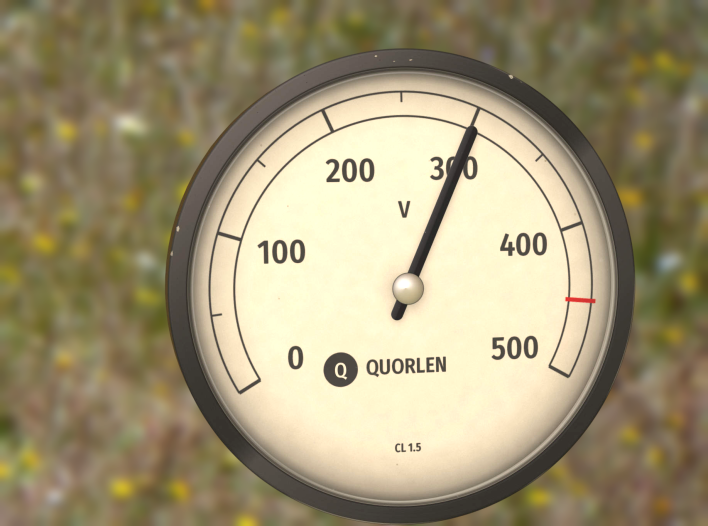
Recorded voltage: 300,V
